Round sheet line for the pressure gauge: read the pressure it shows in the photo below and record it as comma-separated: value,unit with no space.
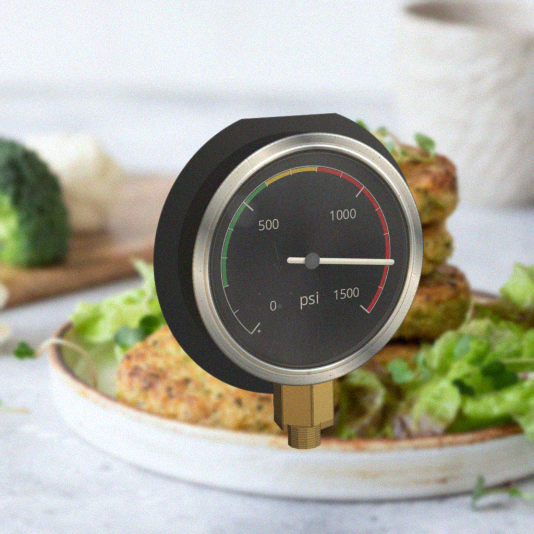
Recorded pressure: 1300,psi
